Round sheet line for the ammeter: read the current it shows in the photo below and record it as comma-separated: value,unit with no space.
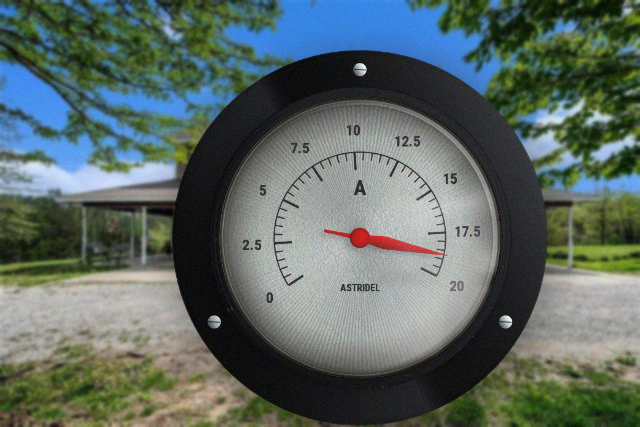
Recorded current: 18.75,A
